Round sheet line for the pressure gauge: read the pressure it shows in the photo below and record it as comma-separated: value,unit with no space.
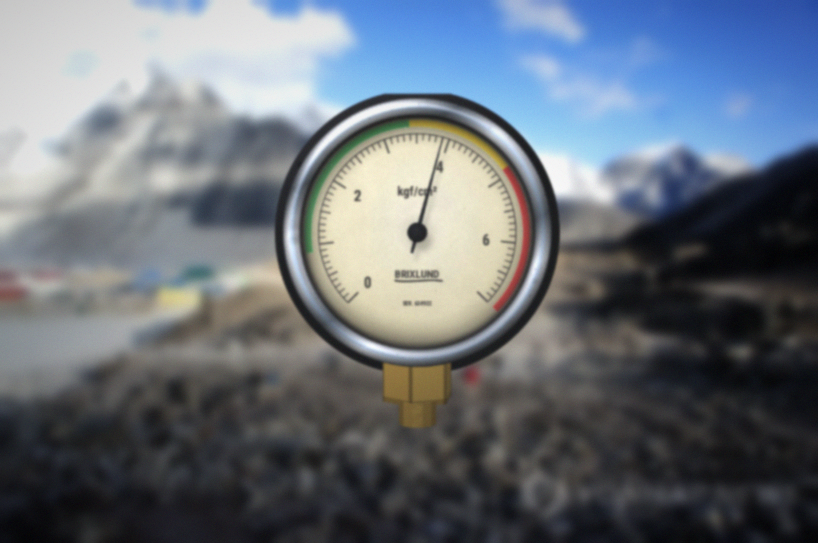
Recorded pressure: 3.9,kg/cm²
